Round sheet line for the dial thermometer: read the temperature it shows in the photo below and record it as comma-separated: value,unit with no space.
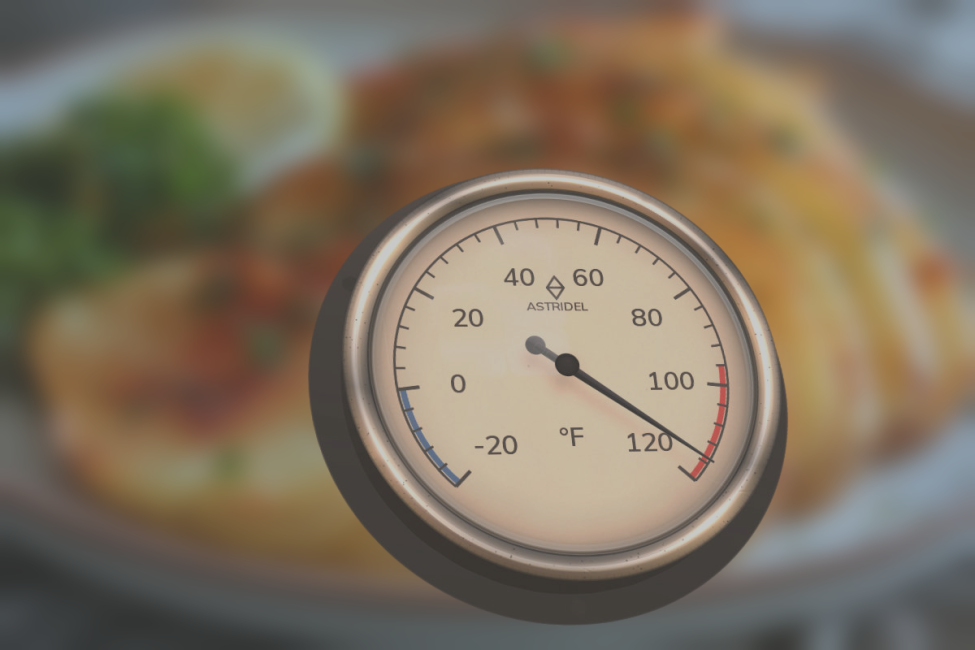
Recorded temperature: 116,°F
